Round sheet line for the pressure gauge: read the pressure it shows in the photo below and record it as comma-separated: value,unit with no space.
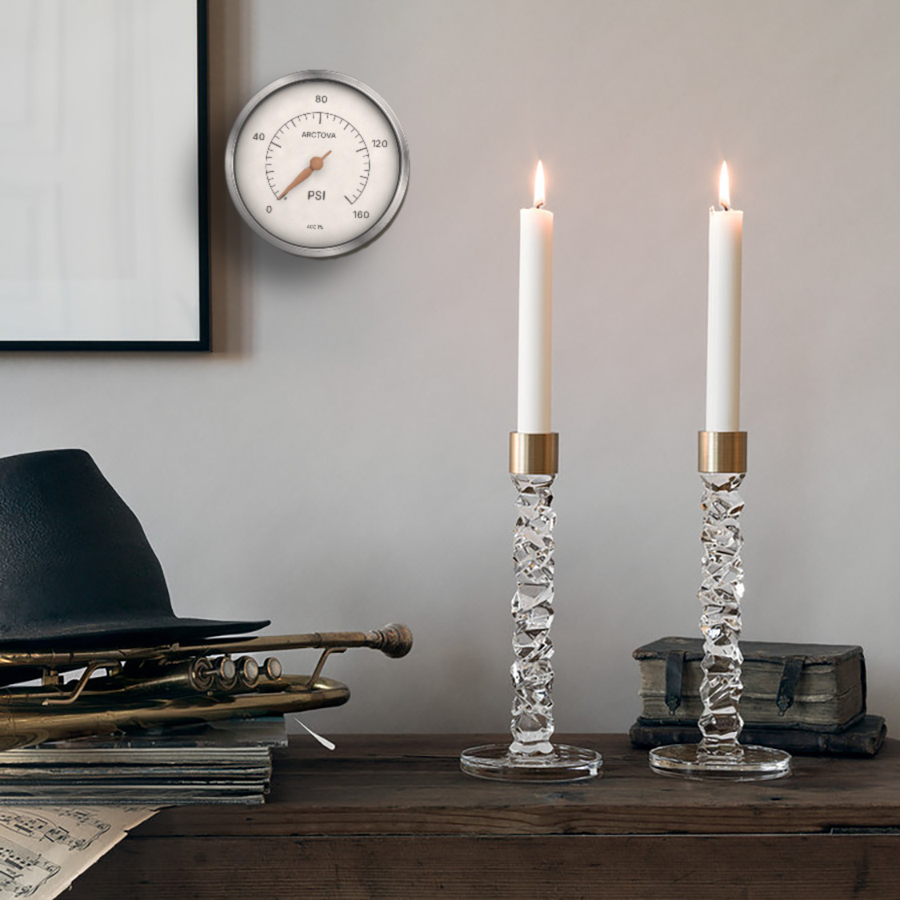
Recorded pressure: 0,psi
